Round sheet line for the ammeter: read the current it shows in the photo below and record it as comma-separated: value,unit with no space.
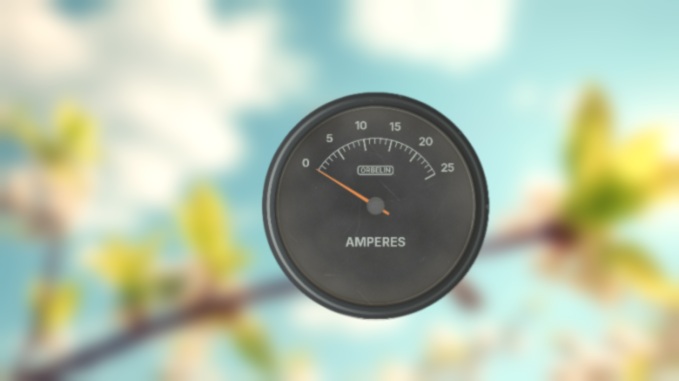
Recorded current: 0,A
